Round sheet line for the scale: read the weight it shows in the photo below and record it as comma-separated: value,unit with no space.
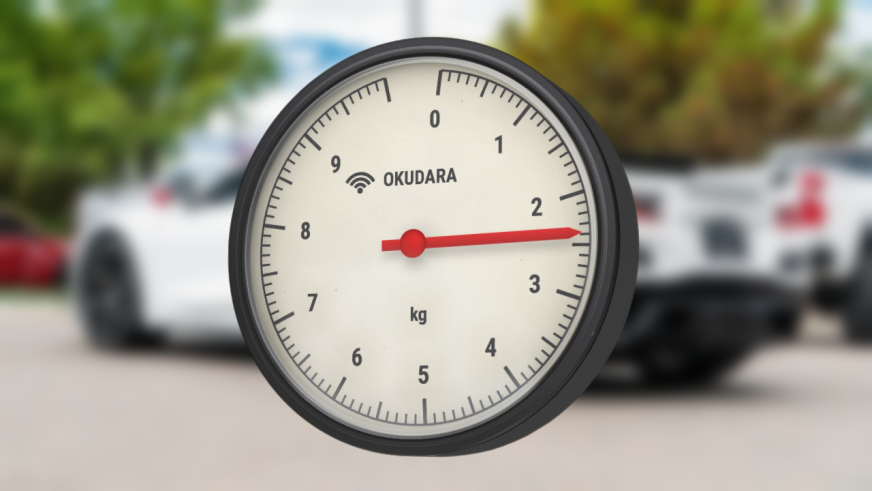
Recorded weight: 2.4,kg
